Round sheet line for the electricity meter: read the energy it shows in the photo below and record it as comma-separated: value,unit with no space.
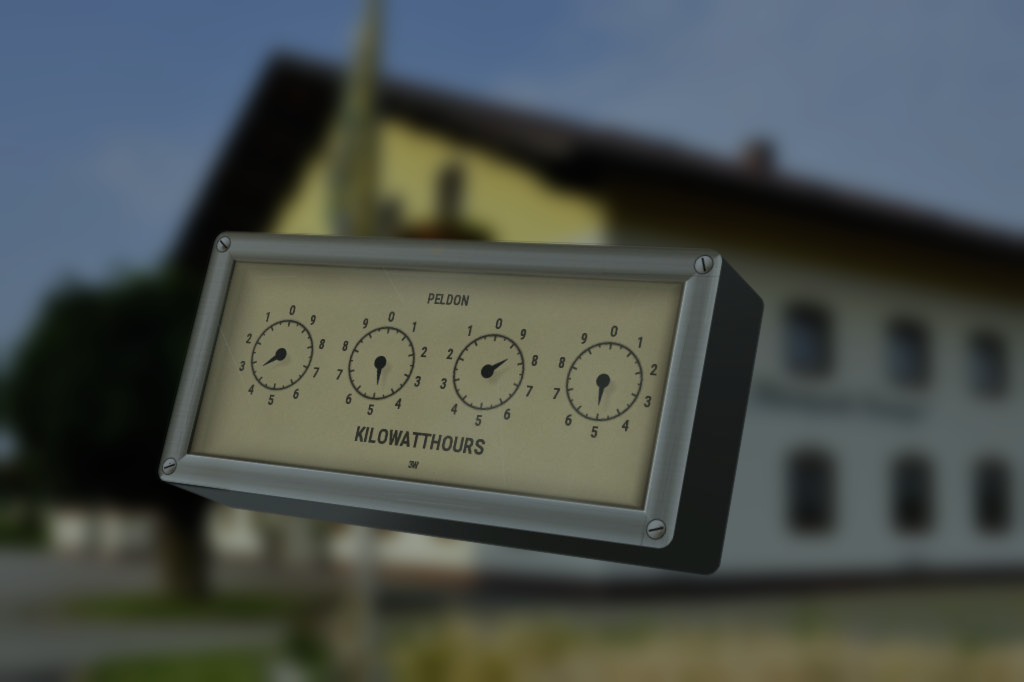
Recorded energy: 3485,kWh
